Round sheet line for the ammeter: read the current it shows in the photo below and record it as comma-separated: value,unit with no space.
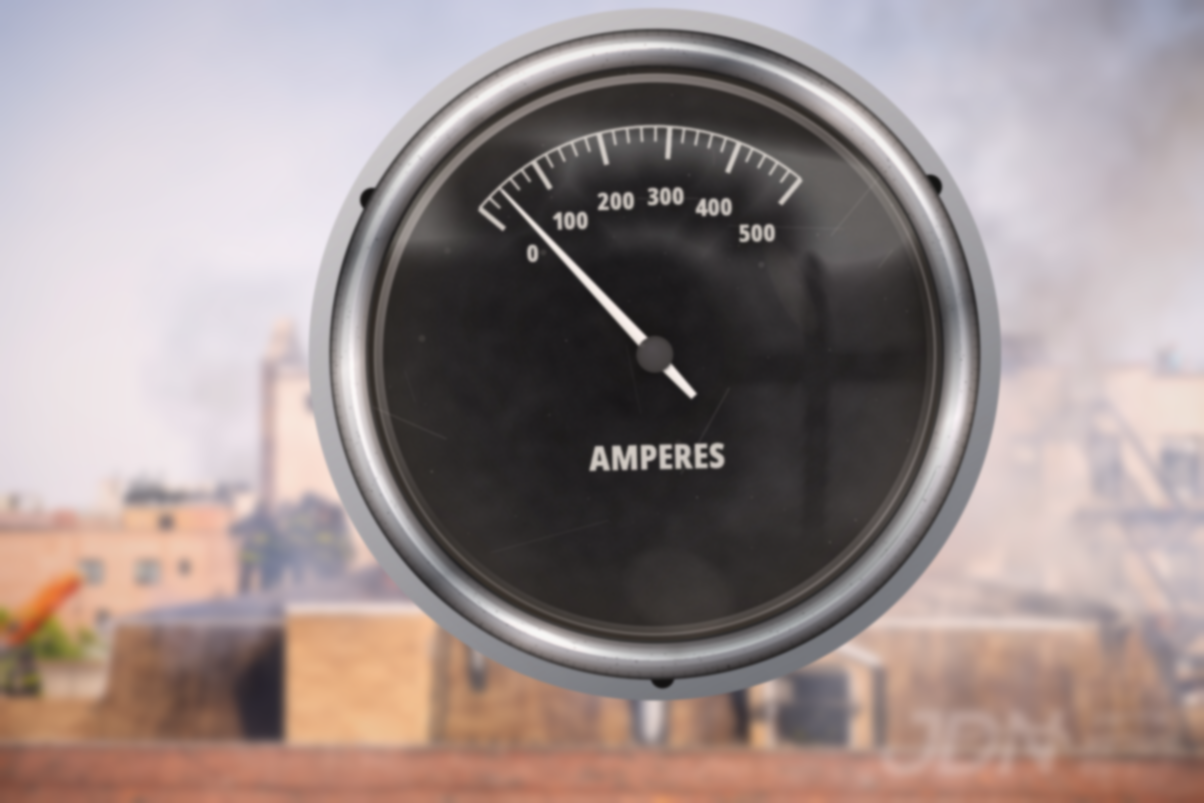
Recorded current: 40,A
